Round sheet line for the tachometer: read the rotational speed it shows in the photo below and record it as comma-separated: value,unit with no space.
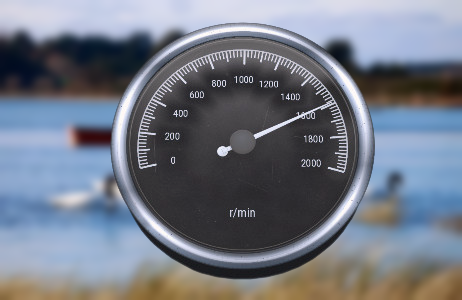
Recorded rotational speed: 1600,rpm
